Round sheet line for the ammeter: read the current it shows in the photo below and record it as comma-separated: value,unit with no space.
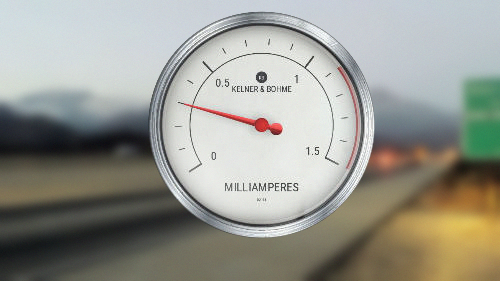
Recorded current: 0.3,mA
